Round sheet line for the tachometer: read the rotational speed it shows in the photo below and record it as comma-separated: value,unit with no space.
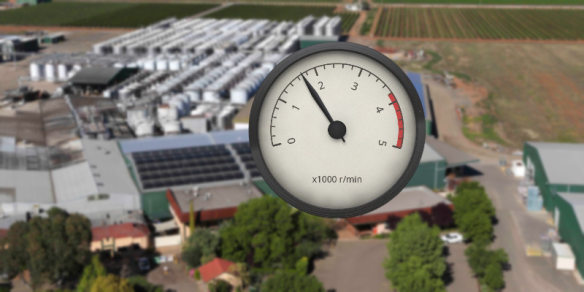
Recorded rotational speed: 1700,rpm
